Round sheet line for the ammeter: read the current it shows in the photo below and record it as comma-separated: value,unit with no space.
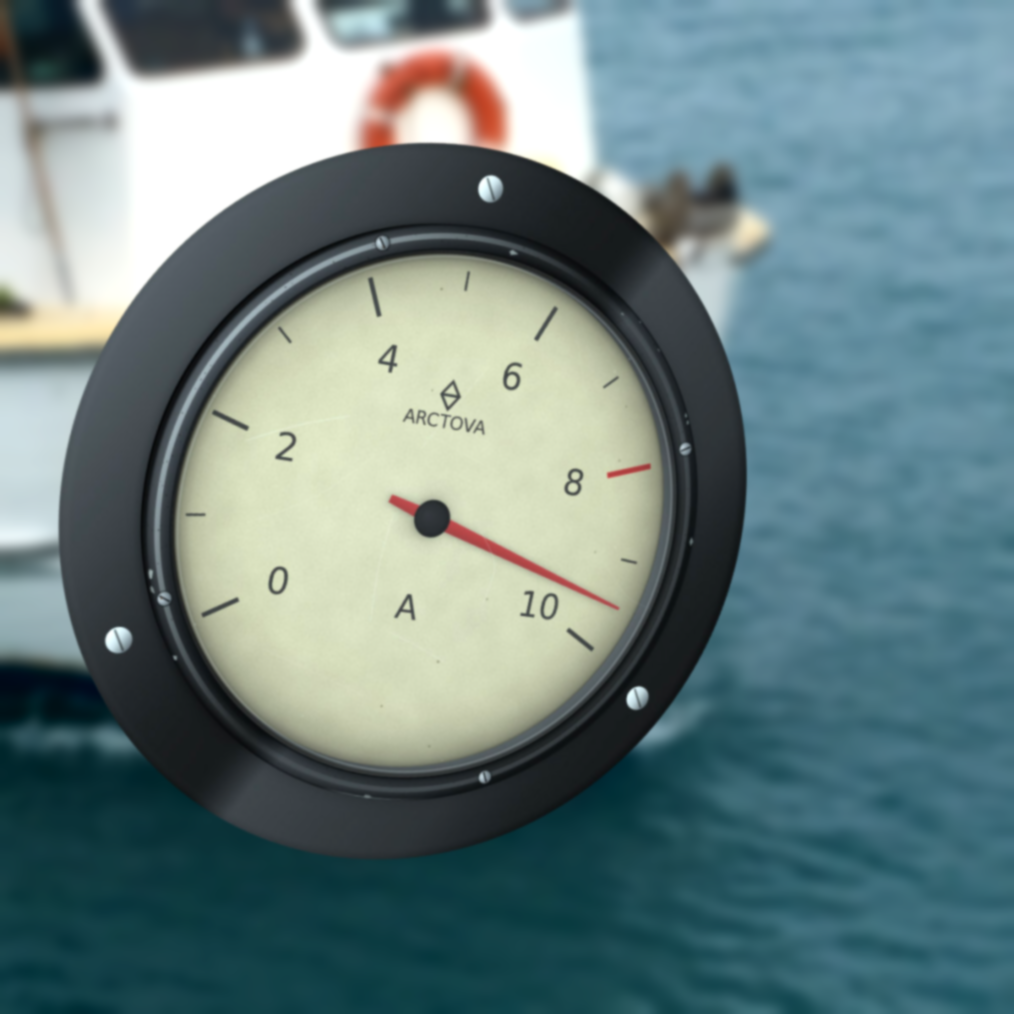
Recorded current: 9.5,A
